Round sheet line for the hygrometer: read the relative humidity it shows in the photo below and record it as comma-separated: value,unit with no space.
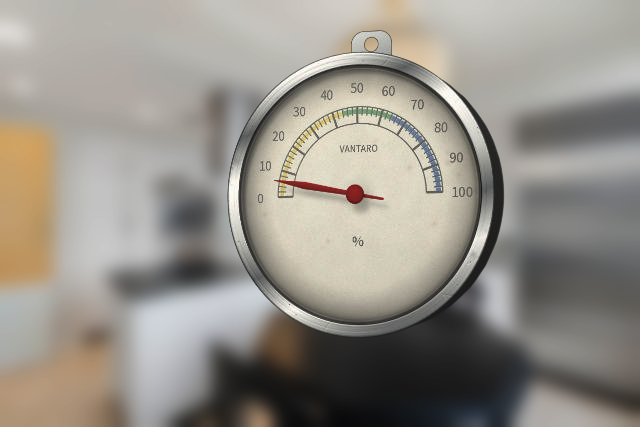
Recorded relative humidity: 6,%
